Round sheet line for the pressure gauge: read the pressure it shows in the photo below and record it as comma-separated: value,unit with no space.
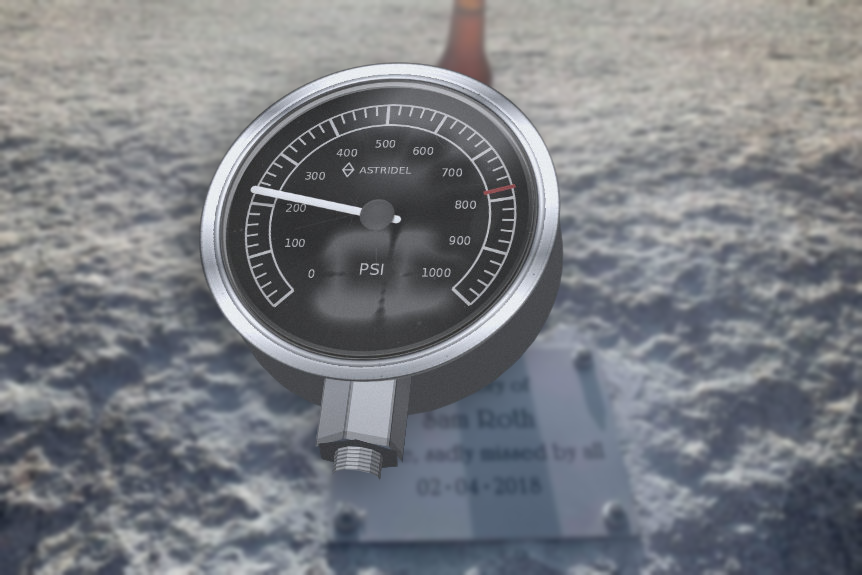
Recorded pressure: 220,psi
